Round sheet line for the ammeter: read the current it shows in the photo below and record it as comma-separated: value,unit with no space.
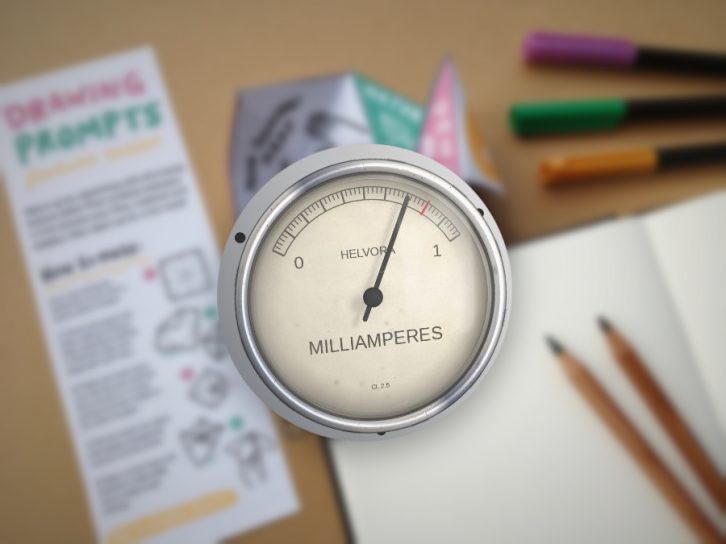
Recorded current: 0.7,mA
